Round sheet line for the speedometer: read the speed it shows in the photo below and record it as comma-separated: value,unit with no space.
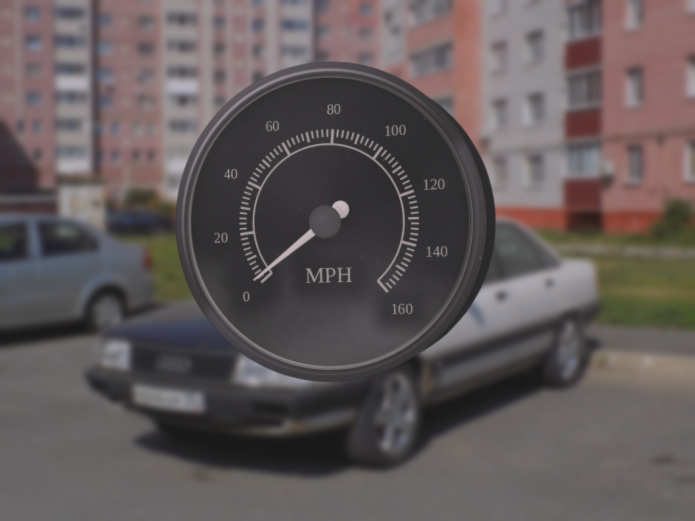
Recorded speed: 2,mph
